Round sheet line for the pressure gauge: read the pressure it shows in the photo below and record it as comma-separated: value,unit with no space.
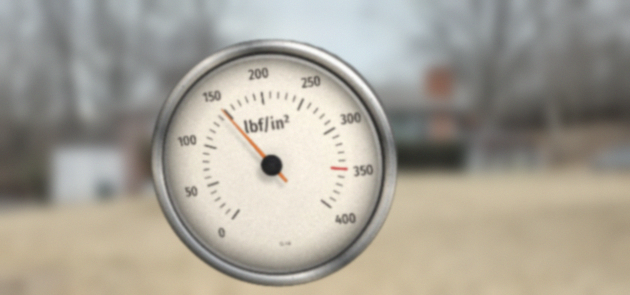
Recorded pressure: 150,psi
